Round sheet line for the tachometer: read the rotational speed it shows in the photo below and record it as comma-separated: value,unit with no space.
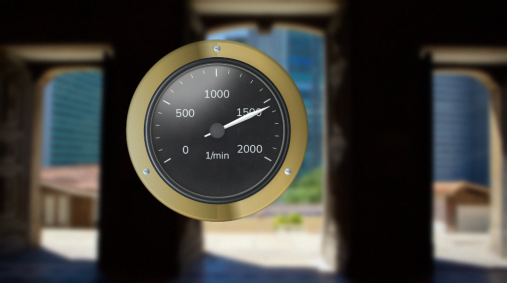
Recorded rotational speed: 1550,rpm
